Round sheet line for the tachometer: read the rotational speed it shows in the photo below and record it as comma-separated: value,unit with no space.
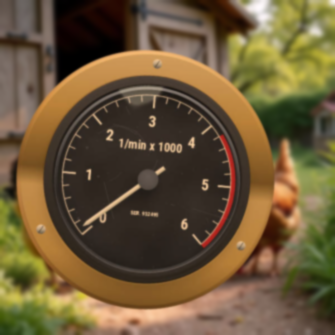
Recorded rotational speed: 100,rpm
